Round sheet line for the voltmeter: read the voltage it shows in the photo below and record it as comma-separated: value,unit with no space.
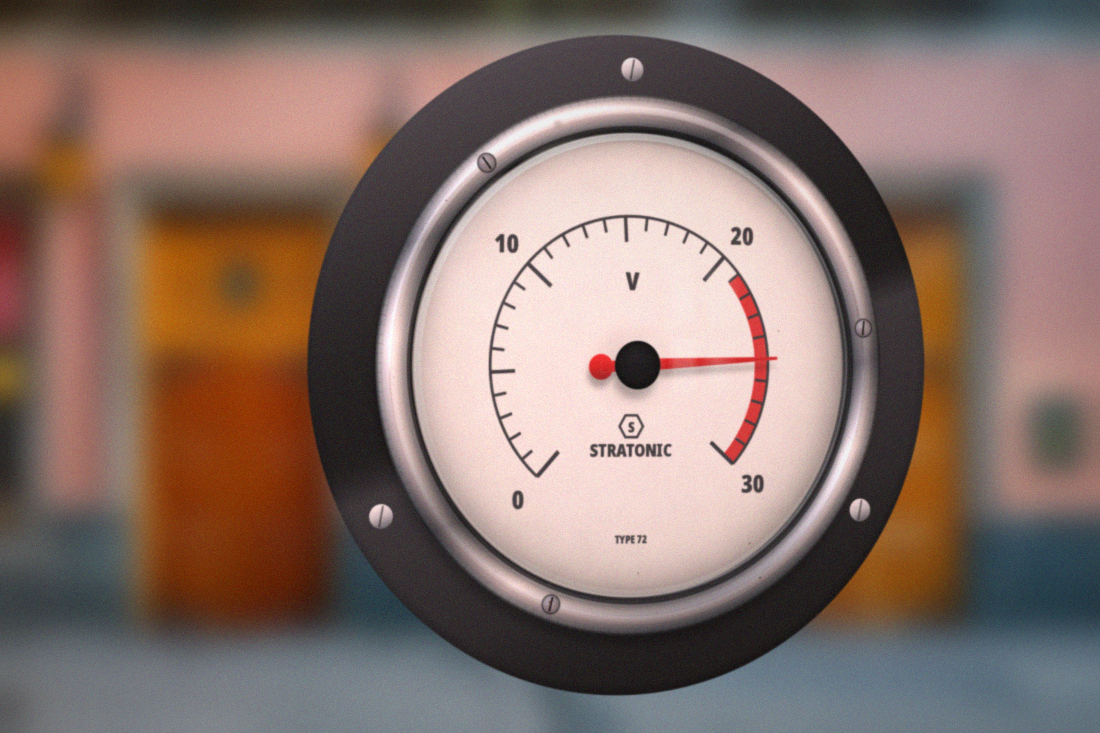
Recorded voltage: 25,V
